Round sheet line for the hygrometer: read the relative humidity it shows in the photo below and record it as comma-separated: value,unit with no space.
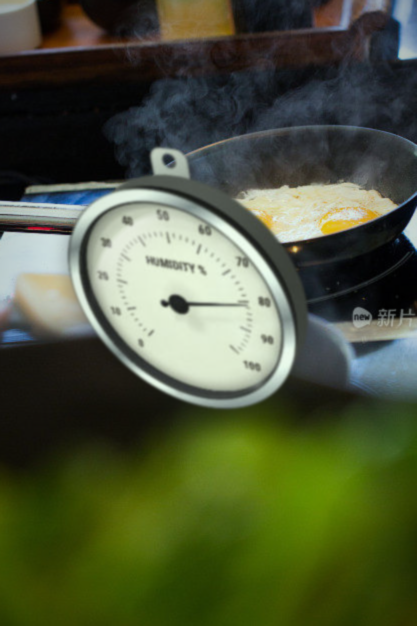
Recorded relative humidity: 80,%
